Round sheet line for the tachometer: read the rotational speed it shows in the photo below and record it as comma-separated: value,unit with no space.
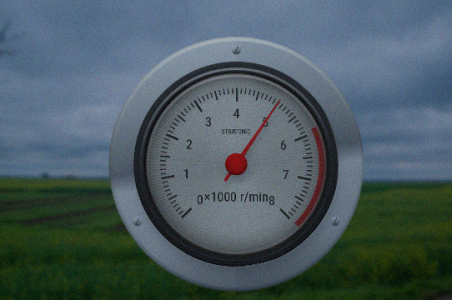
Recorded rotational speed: 5000,rpm
